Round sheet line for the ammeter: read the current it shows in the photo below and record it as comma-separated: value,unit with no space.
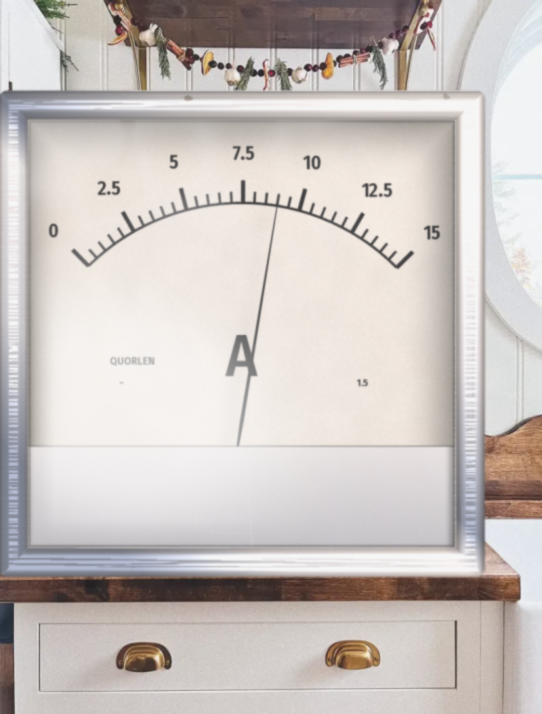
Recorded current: 9,A
